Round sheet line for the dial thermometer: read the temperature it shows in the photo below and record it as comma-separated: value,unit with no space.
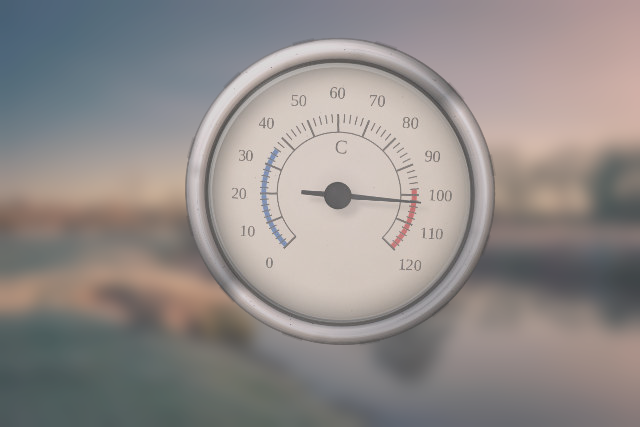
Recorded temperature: 102,°C
